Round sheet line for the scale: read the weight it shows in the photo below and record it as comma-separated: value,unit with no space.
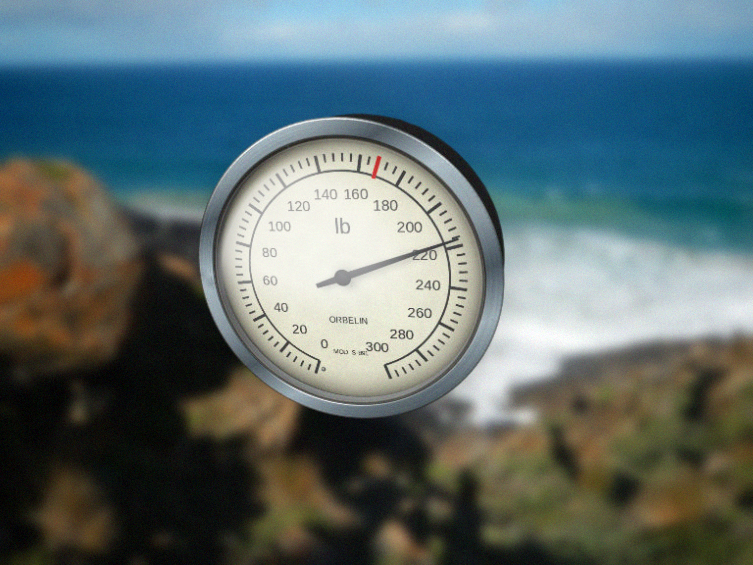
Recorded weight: 216,lb
